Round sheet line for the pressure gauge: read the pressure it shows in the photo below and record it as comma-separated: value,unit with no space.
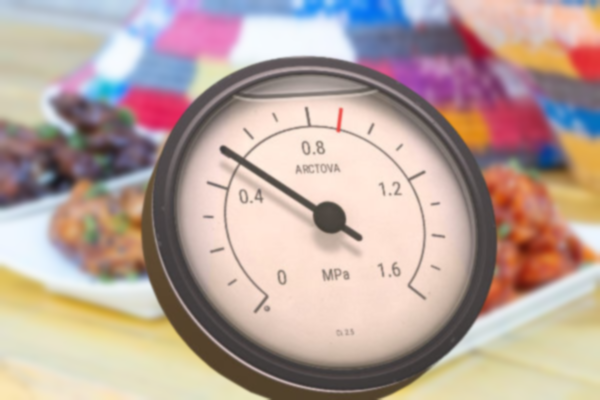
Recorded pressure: 0.5,MPa
